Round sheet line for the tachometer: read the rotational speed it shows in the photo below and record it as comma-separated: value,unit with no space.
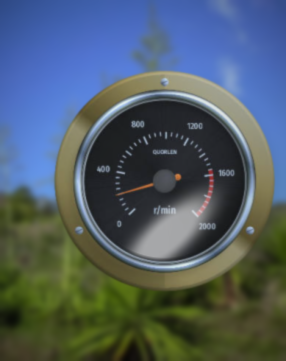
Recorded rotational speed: 200,rpm
